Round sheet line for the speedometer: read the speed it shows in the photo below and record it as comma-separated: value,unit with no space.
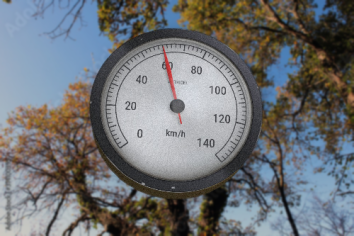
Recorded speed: 60,km/h
